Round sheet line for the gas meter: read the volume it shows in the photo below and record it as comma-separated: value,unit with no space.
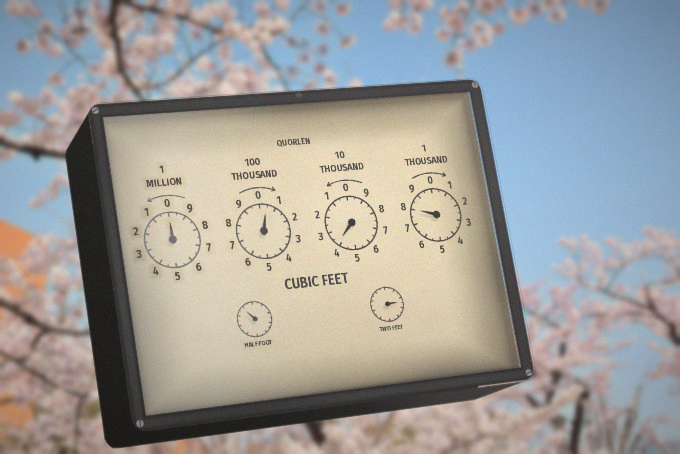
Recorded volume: 3800,ft³
